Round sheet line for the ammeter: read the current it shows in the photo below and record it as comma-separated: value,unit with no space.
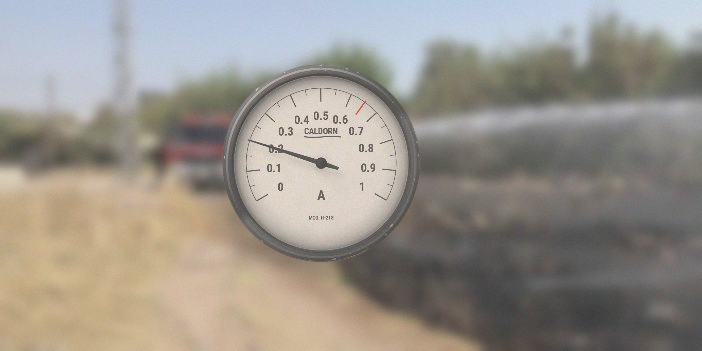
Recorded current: 0.2,A
